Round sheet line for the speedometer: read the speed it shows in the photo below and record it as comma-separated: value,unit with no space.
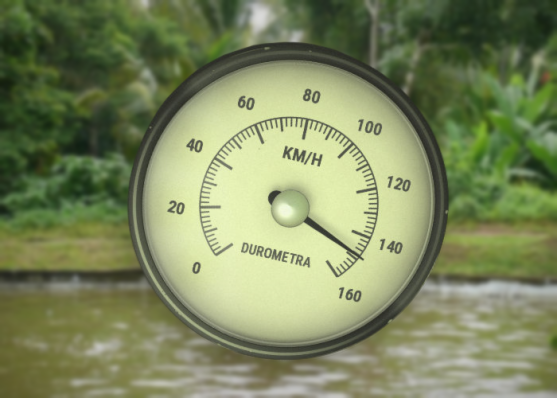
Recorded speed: 148,km/h
